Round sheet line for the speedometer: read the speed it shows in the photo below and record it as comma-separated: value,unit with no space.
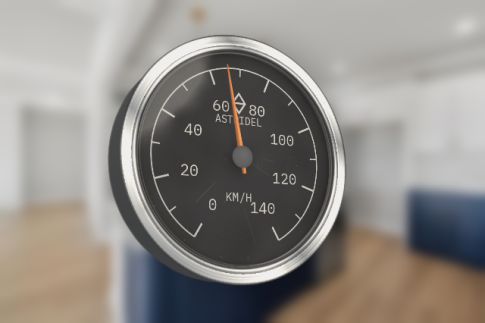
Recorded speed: 65,km/h
